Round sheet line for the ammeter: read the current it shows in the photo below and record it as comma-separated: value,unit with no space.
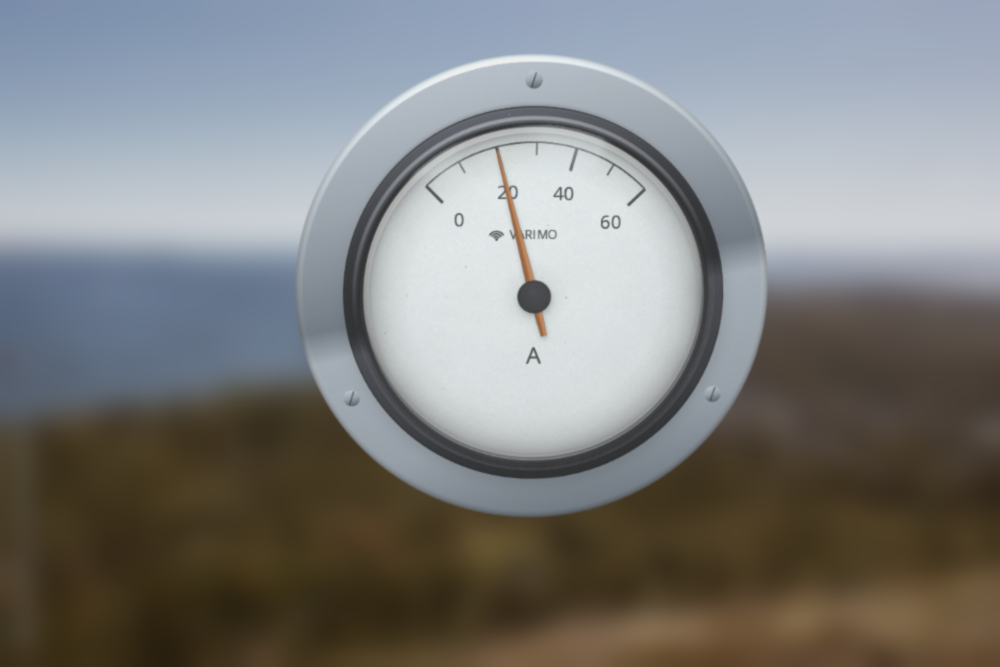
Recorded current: 20,A
